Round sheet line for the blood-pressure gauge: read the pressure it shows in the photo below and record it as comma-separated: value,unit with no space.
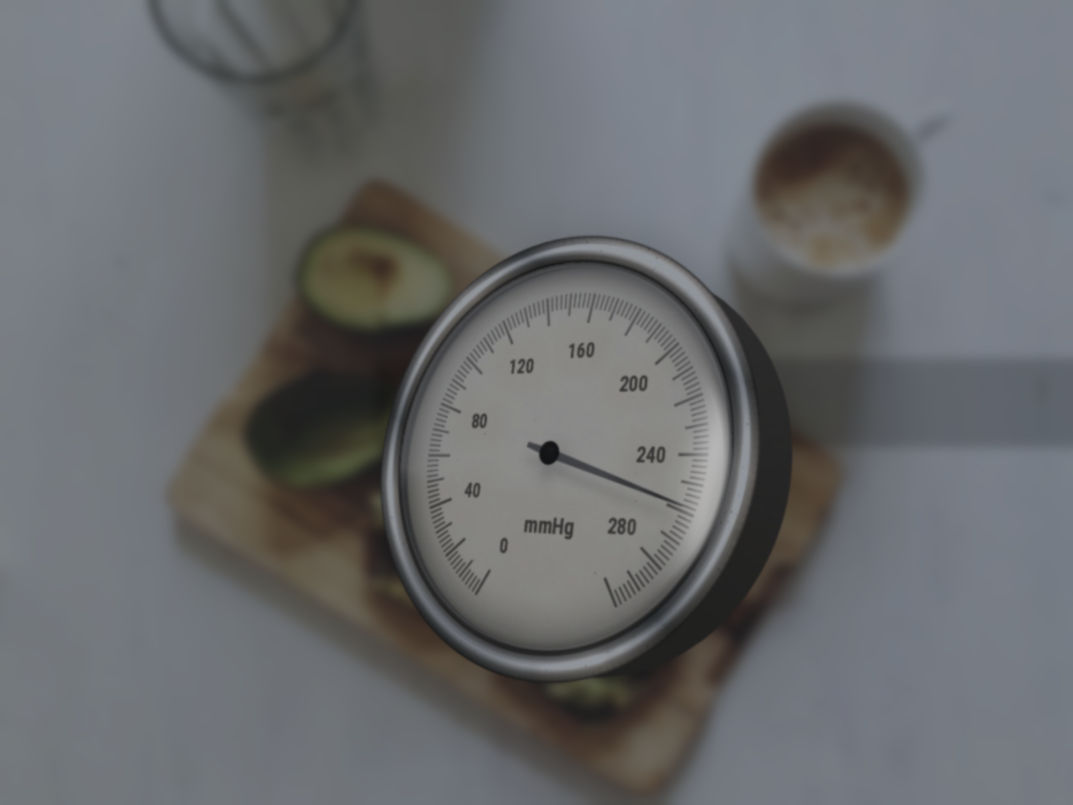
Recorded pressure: 258,mmHg
